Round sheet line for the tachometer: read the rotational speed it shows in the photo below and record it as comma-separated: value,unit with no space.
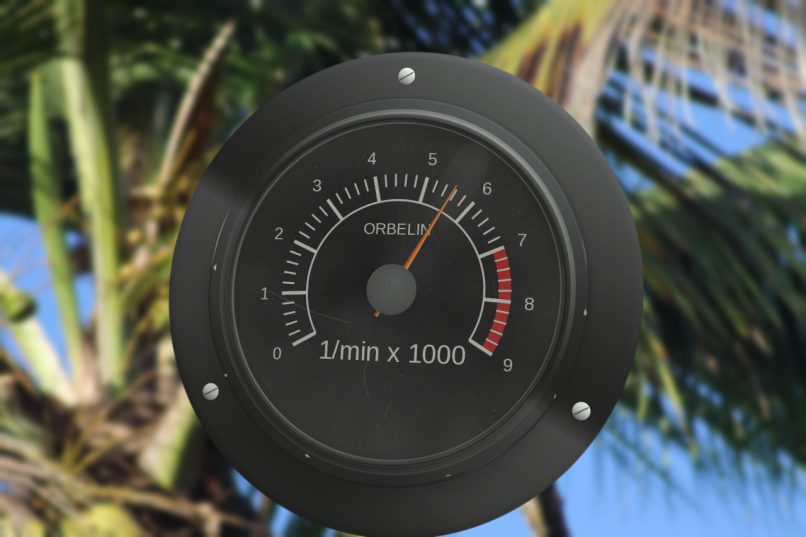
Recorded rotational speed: 5600,rpm
